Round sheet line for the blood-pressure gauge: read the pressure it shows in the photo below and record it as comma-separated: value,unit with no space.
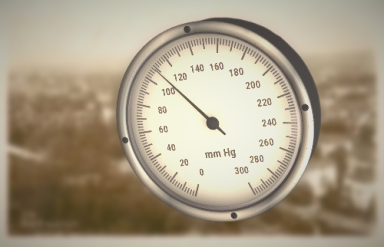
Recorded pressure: 110,mmHg
